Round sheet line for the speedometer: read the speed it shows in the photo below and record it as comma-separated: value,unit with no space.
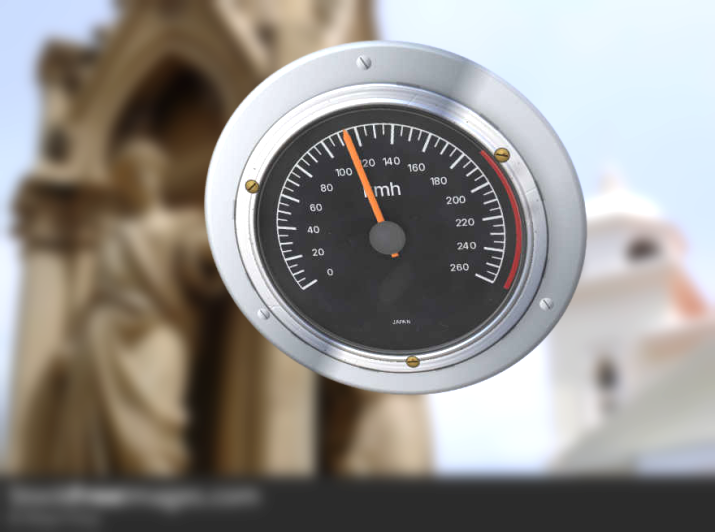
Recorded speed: 115,km/h
